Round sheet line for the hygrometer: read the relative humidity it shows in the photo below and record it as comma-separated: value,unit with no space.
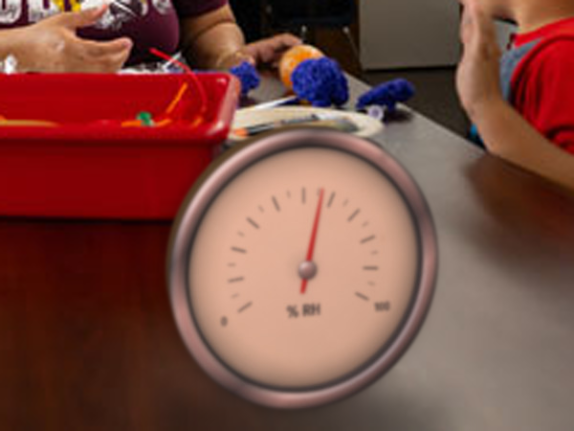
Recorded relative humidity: 55,%
